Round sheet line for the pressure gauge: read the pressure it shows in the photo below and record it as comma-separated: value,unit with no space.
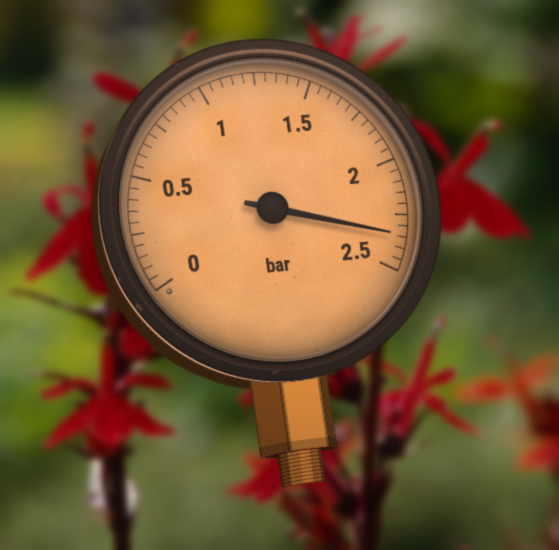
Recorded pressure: 2.35,bar
